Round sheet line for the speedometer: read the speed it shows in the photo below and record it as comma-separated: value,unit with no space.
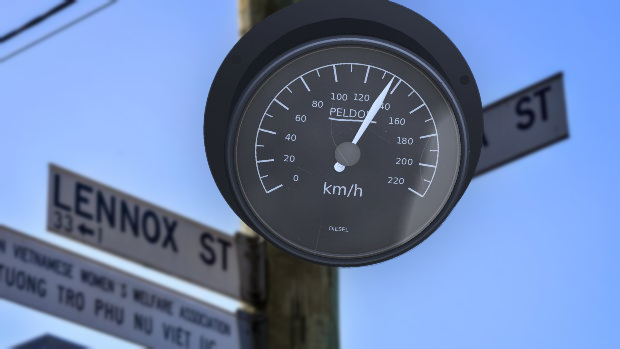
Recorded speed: 135,km/h
